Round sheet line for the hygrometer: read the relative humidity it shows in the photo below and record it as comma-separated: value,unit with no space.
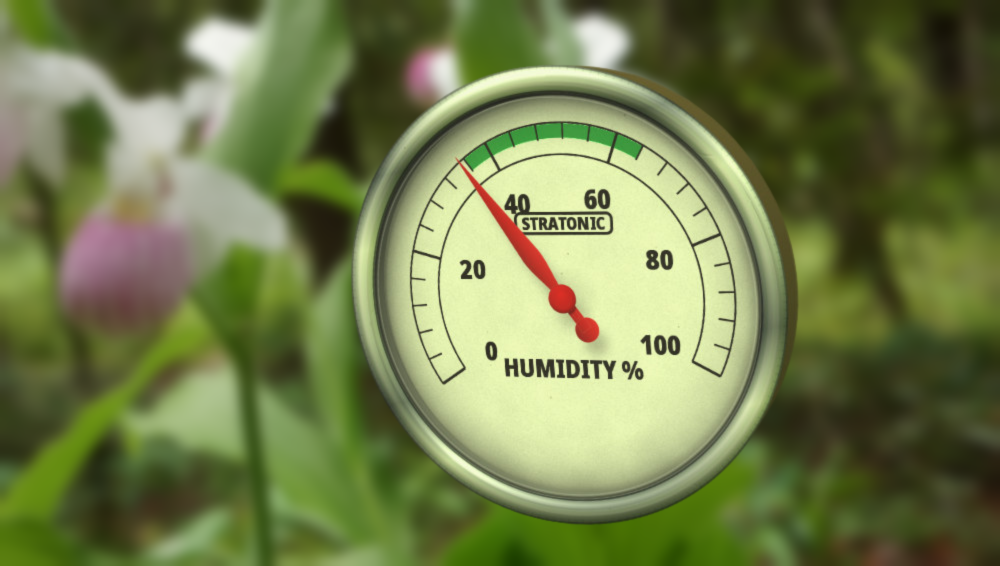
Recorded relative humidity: 36,%
